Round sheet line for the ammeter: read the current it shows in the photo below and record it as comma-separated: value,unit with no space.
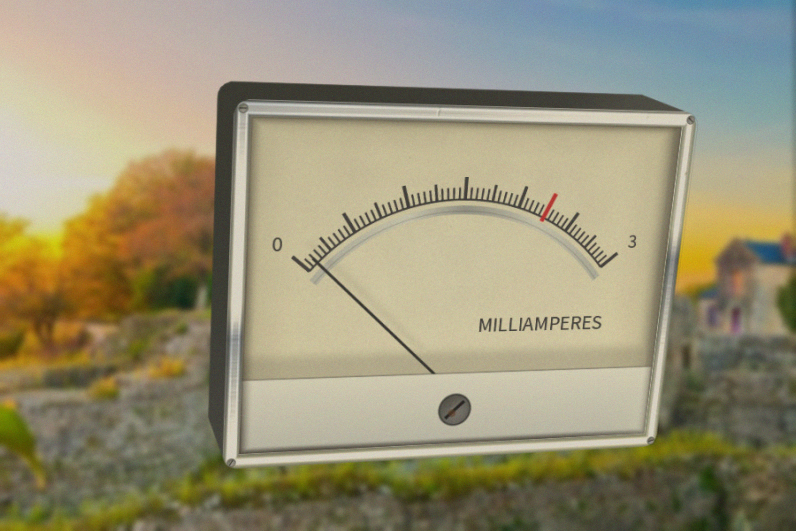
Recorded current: 0.1,mA
